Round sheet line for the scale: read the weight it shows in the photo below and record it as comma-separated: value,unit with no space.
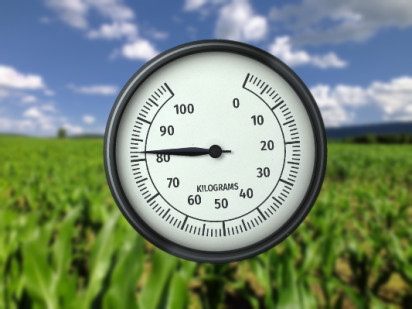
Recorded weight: 82,kg
